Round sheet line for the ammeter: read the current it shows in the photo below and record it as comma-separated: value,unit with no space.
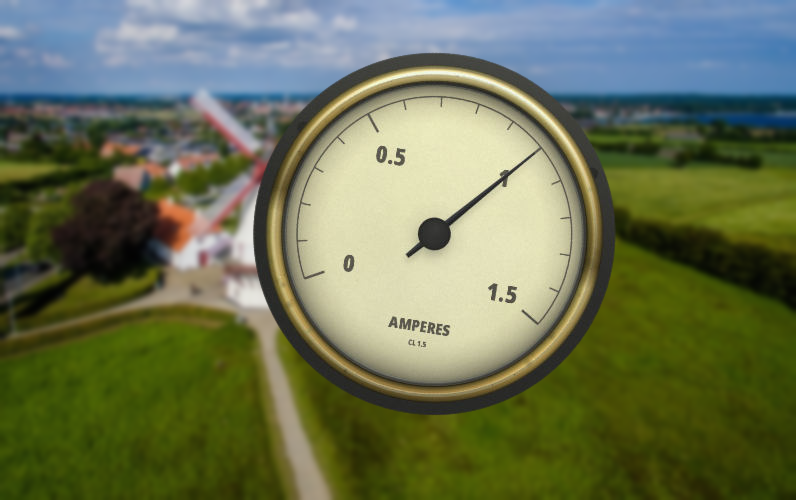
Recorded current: 1,A
